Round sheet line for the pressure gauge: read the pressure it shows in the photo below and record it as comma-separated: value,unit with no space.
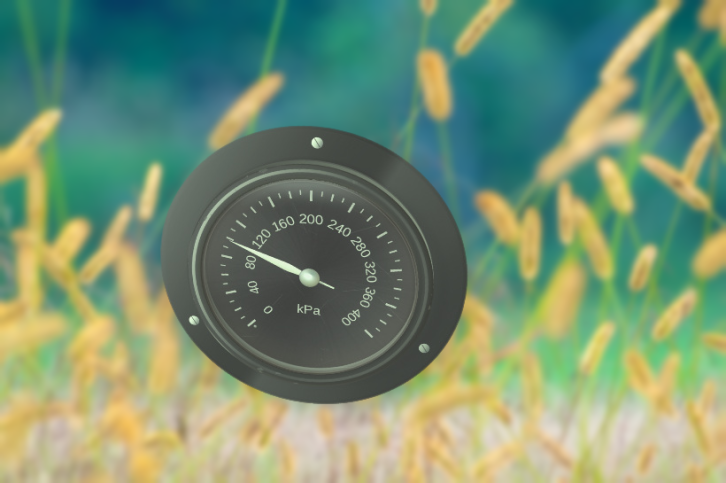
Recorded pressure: 100,kPa
